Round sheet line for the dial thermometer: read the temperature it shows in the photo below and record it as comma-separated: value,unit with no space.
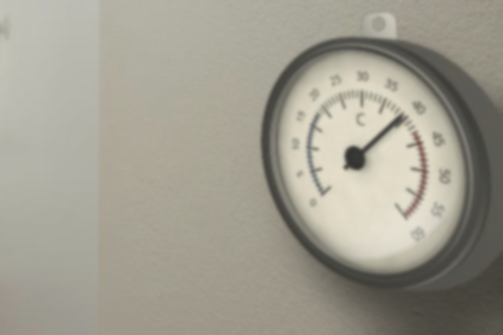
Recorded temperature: 40,°C
